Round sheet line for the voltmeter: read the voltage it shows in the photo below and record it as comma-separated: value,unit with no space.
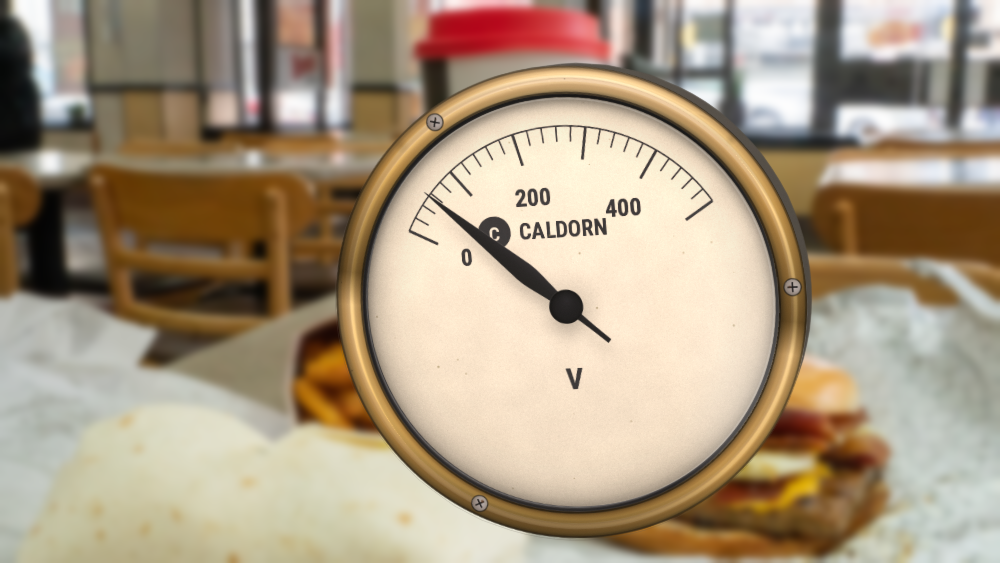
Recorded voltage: 60,V
